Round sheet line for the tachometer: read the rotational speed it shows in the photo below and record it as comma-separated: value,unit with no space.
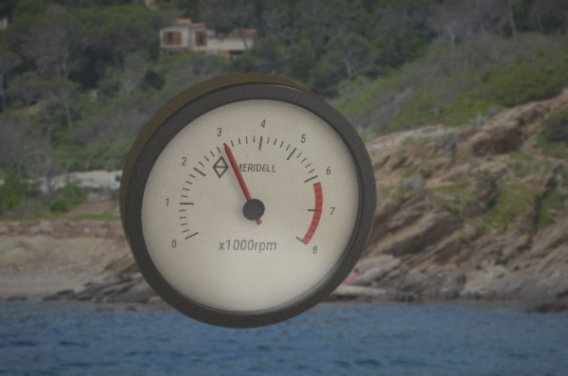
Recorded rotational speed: 3000,rpm
